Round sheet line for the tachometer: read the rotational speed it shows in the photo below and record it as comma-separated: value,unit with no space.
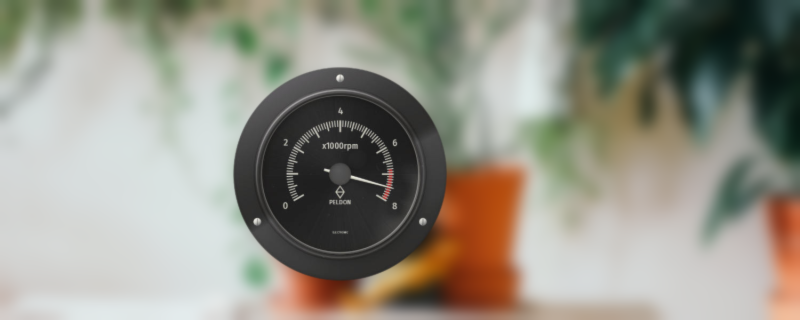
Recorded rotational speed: 7500,rpm
